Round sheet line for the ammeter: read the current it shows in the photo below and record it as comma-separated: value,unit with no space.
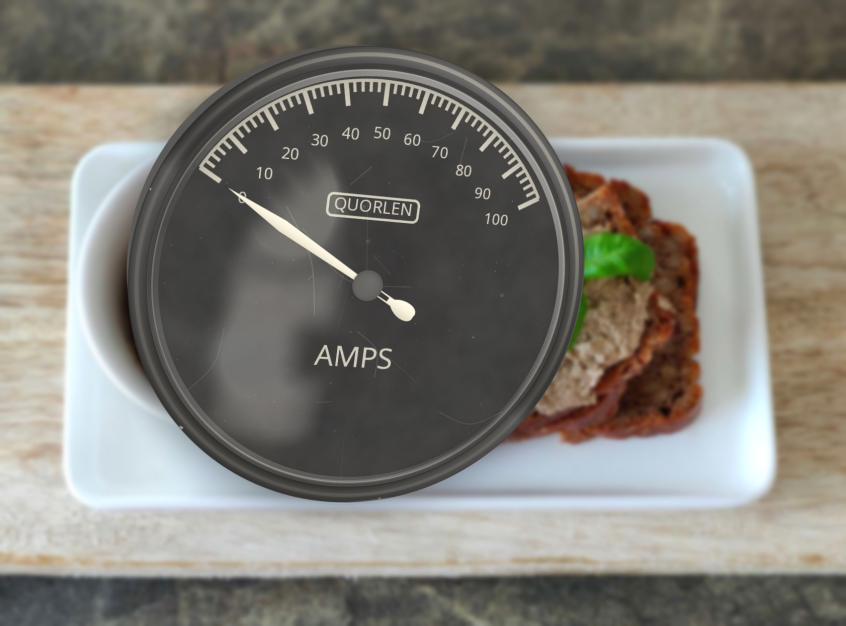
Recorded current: 0,A
